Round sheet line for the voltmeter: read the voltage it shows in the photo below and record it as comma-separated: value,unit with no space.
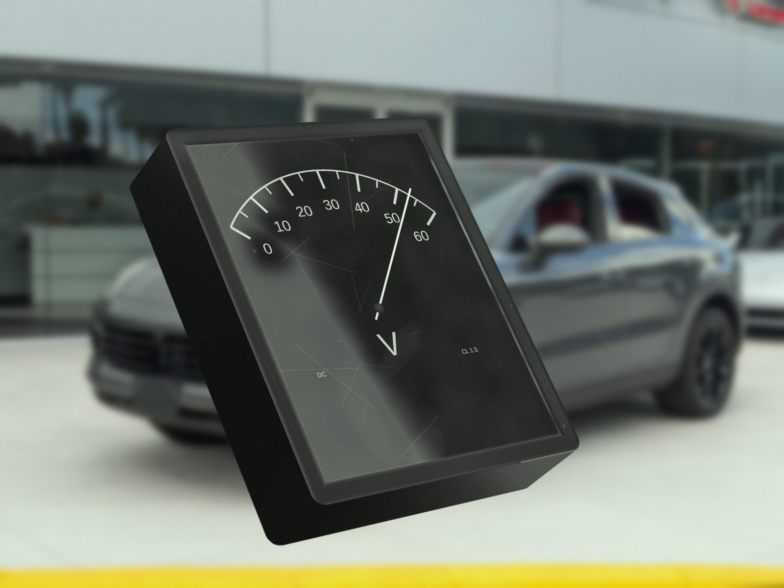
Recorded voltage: 52.5,V
